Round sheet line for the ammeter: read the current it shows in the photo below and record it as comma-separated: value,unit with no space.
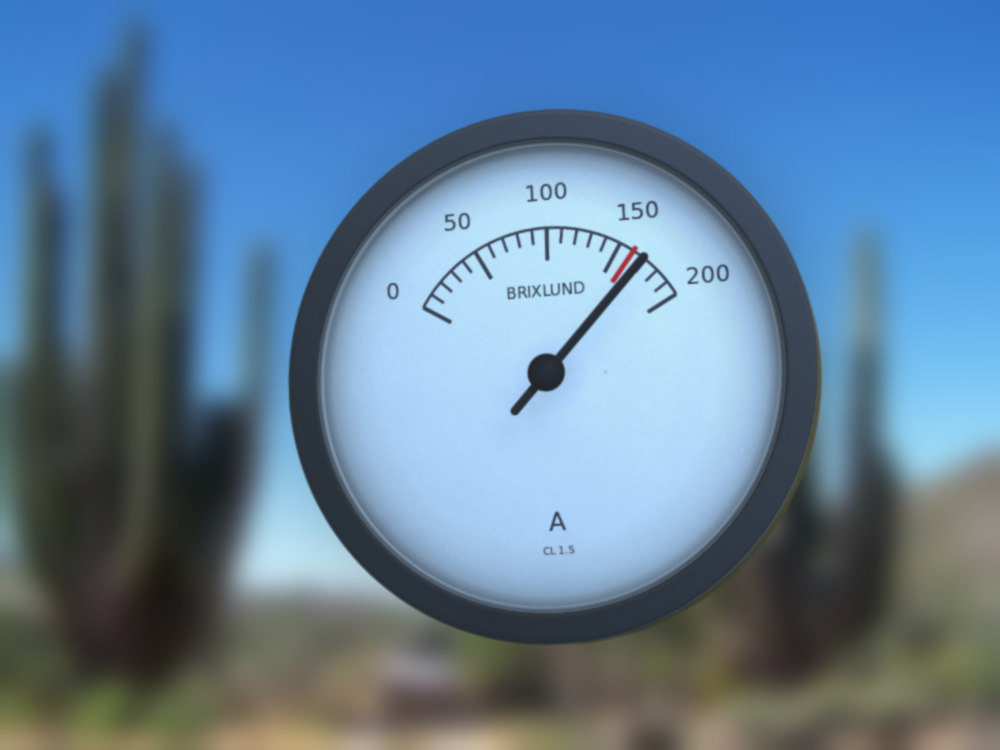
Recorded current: 170,A
